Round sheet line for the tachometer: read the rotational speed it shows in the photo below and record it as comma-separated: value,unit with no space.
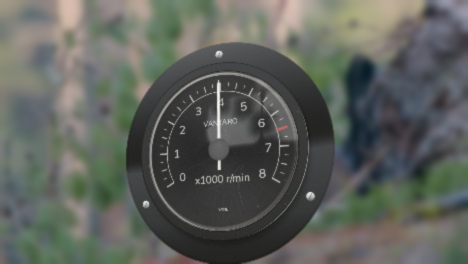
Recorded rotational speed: 4000,rpm
